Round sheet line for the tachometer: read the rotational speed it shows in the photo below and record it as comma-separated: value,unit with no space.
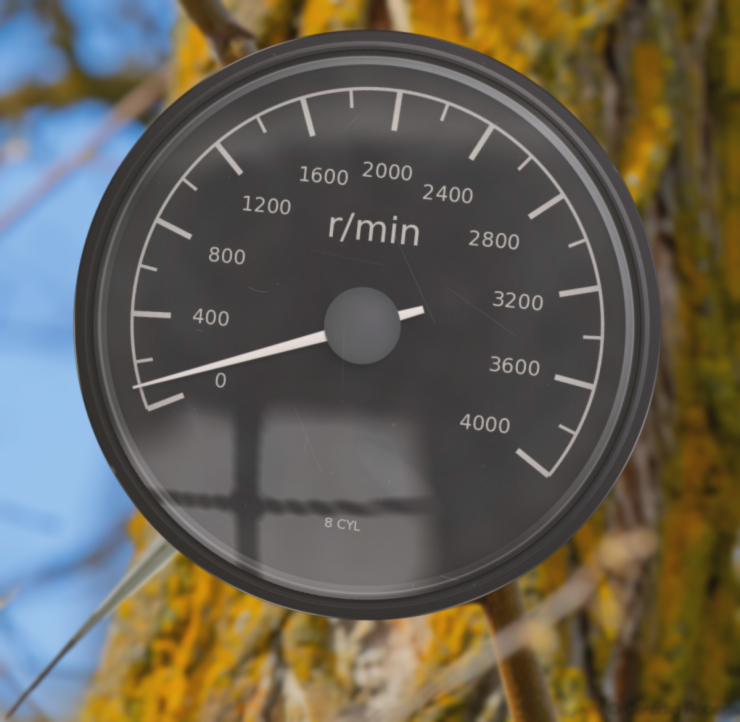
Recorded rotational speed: 100,rpm
